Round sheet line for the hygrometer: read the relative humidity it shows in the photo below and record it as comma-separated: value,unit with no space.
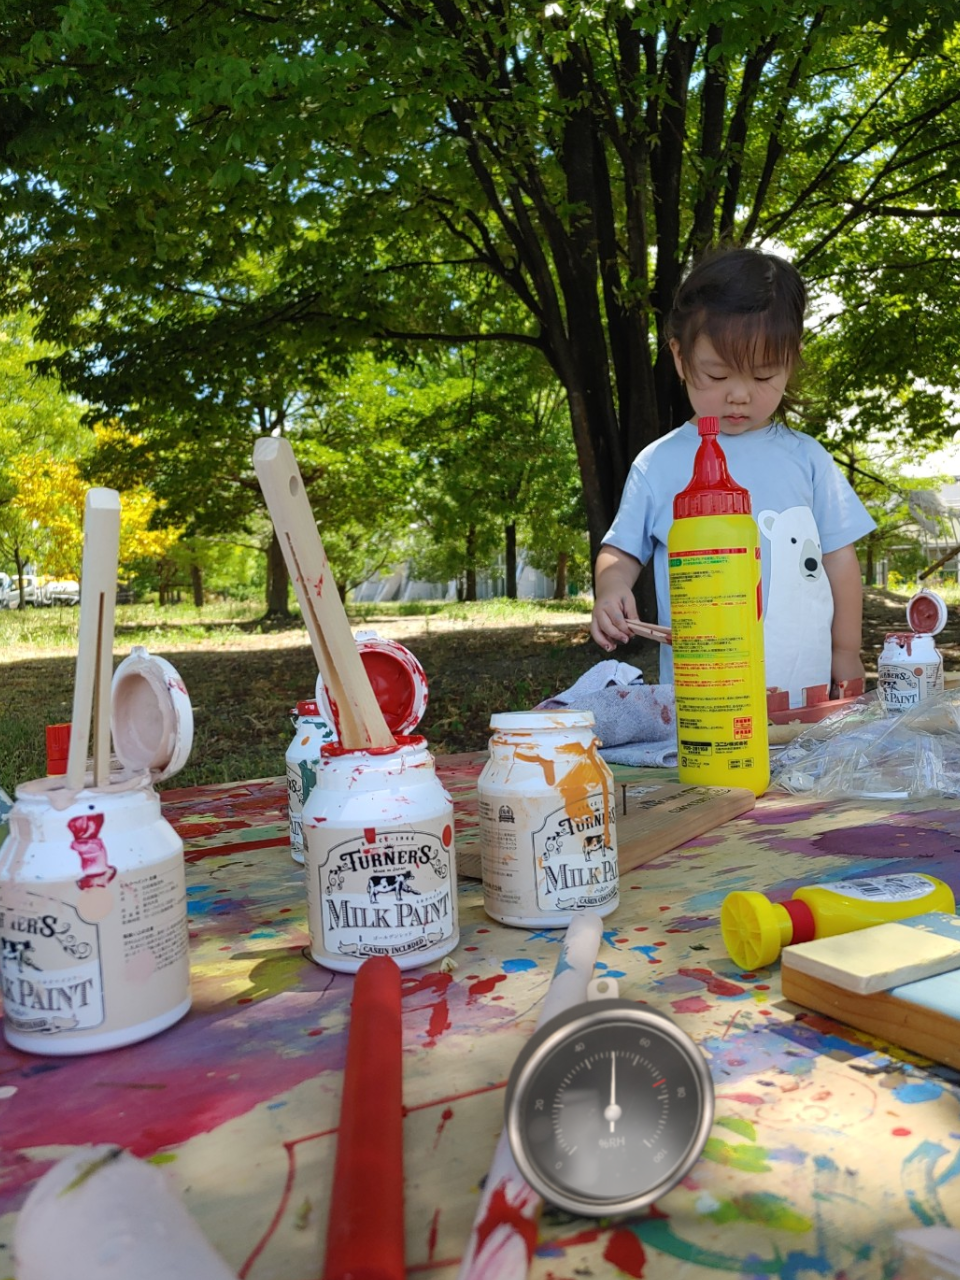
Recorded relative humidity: 50,%
